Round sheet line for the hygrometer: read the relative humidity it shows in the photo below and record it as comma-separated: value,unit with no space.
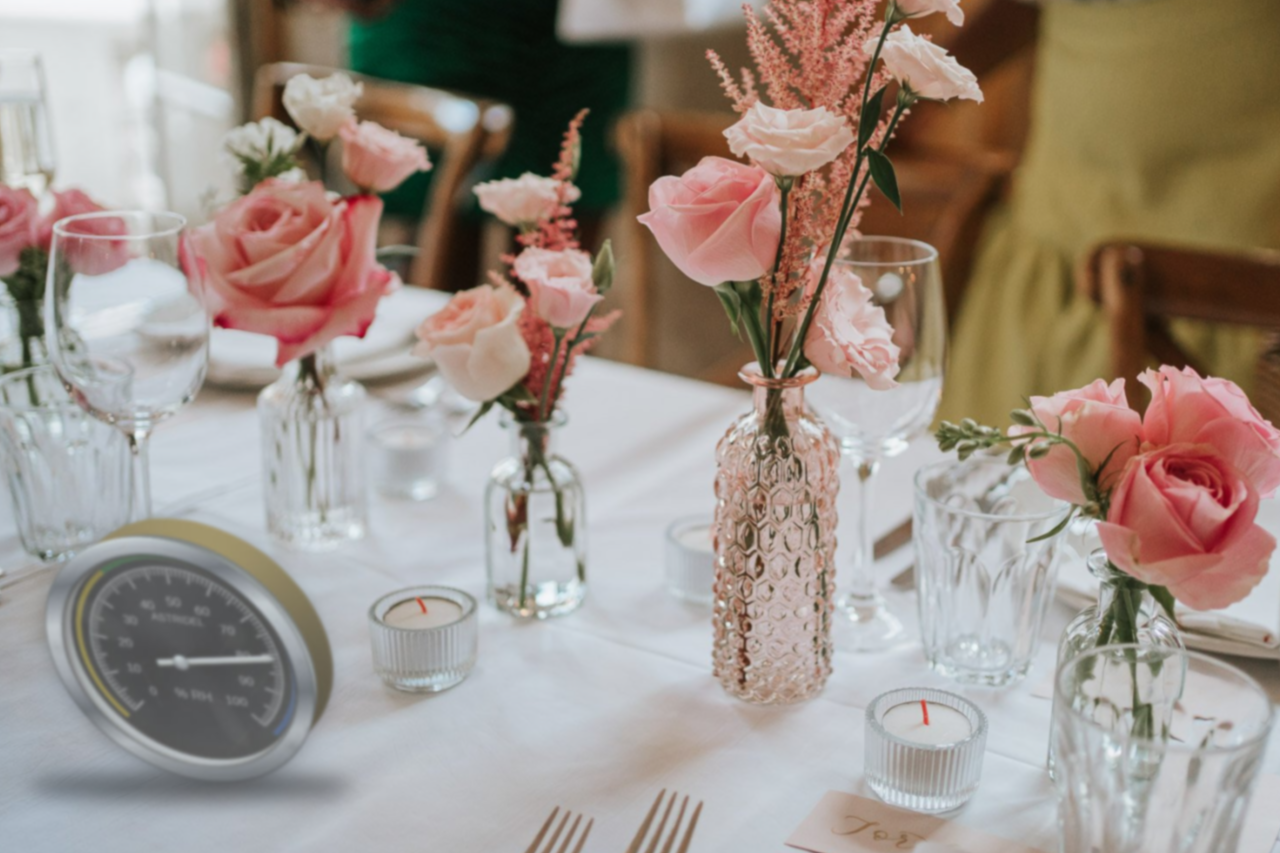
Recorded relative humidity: 80,%
